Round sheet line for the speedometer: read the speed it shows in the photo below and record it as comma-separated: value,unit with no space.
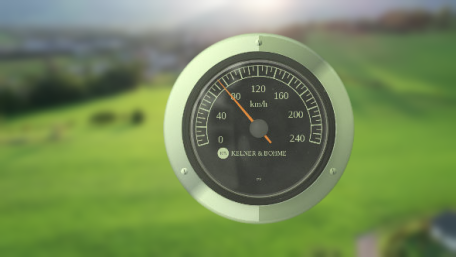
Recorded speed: 75,km/h
